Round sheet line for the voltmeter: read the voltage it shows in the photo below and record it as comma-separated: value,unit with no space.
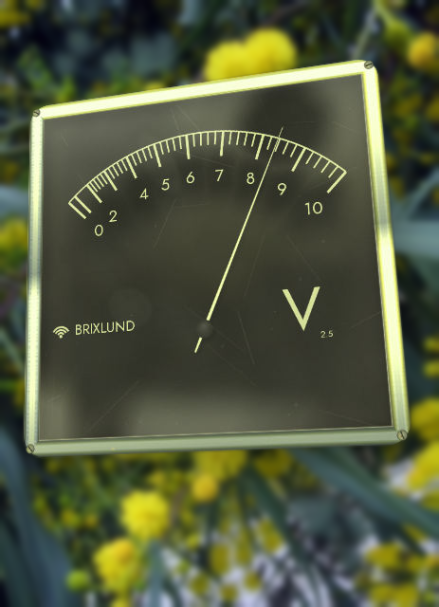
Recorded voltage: 8.4,V
